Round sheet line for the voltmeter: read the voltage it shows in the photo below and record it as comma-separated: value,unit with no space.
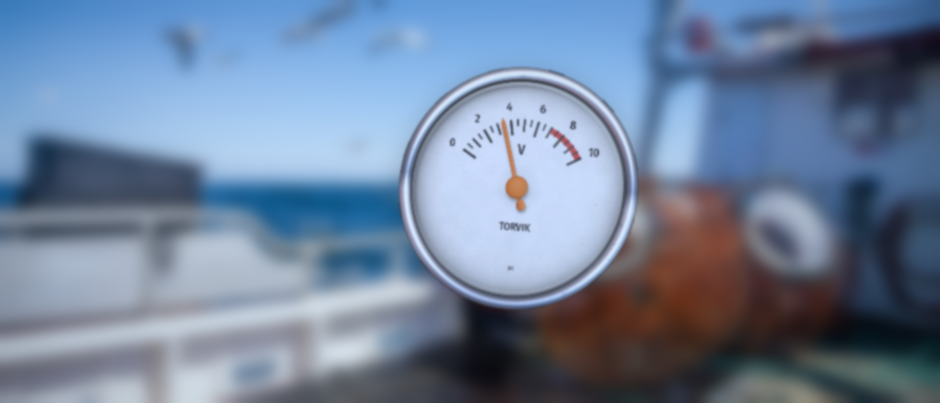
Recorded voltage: 3.5,V
